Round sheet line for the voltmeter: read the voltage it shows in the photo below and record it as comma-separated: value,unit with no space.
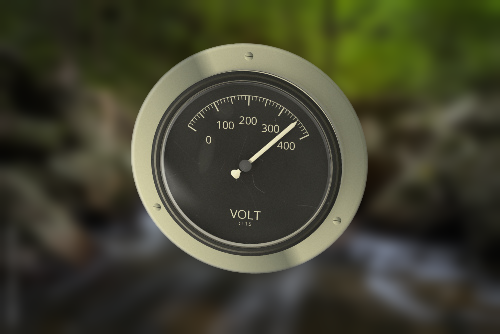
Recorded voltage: 350,V
